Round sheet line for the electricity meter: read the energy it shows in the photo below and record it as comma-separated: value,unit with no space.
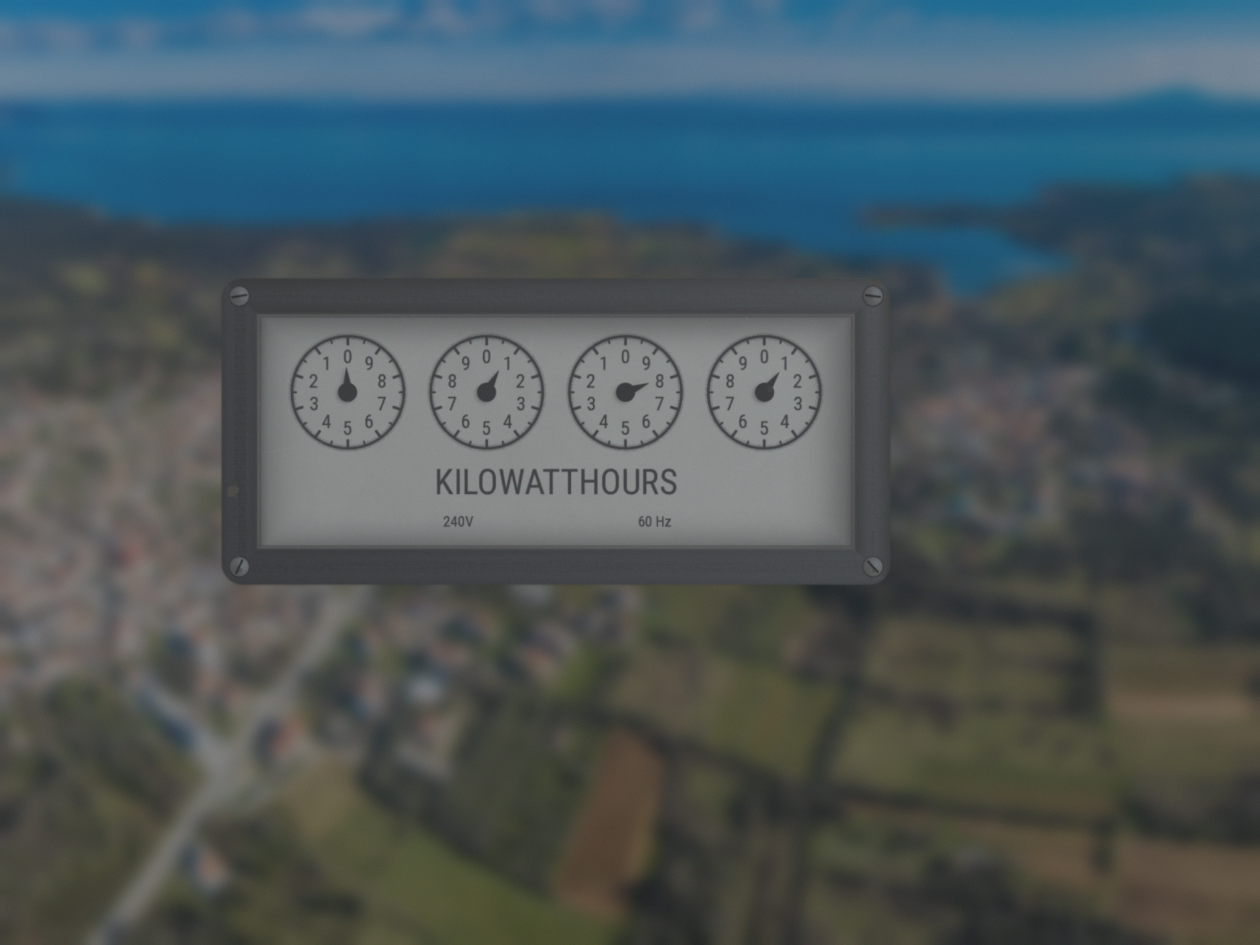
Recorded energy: 81,kWh
